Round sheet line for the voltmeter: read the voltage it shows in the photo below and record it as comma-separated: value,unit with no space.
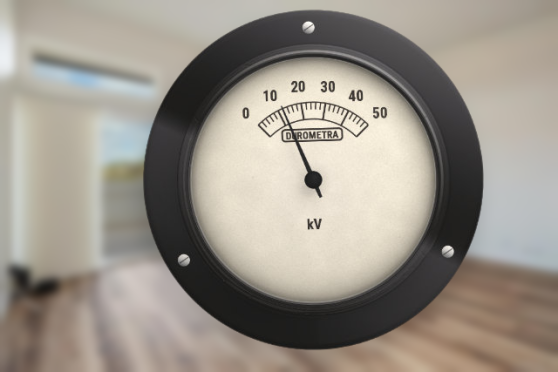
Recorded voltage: 12,kV
